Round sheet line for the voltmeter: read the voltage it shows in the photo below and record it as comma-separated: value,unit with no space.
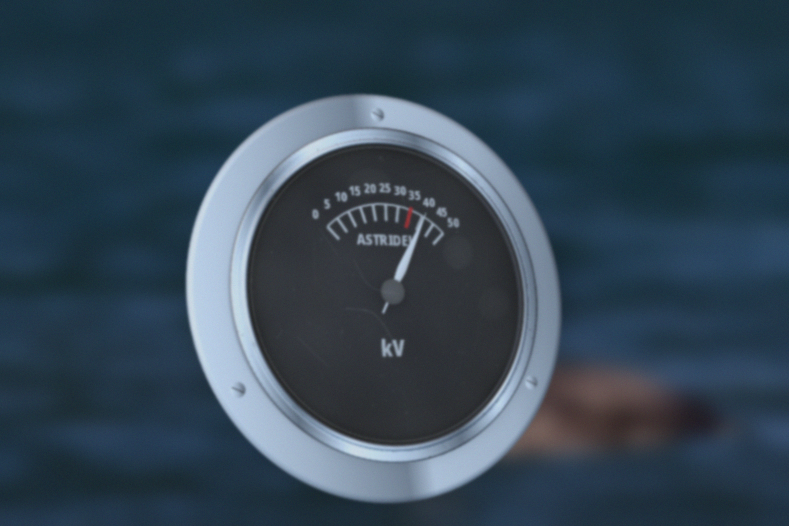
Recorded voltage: 40,kV
